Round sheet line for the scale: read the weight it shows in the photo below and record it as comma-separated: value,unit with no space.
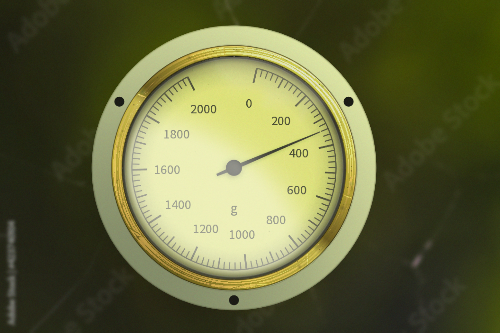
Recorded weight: 340,g
